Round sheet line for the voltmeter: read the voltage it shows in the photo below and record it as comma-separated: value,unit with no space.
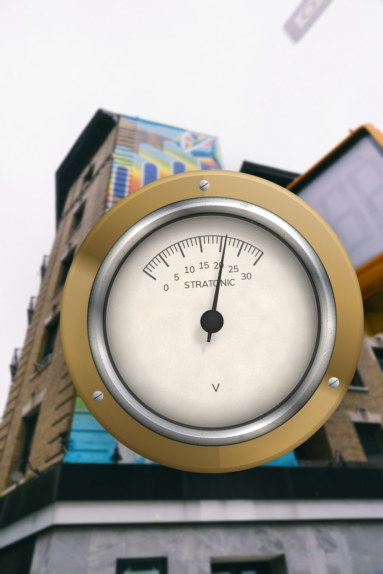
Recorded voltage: 21,V
